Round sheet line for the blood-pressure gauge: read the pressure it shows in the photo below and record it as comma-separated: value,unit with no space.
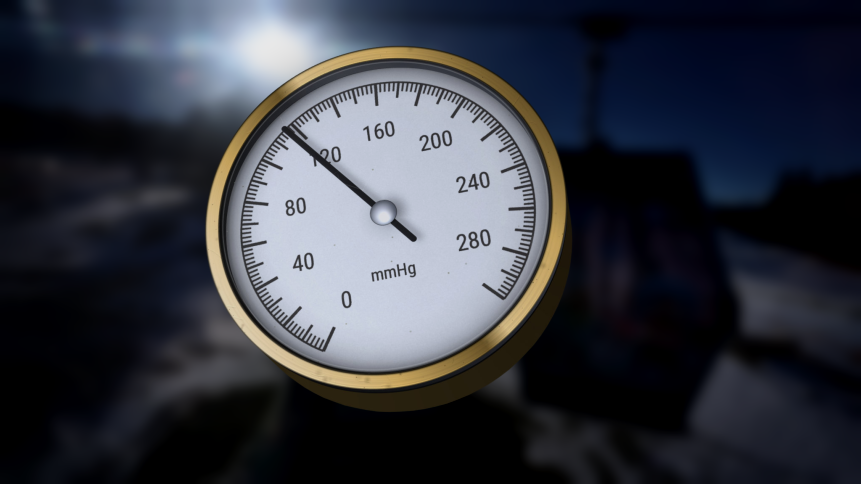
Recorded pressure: 116,mmHg
